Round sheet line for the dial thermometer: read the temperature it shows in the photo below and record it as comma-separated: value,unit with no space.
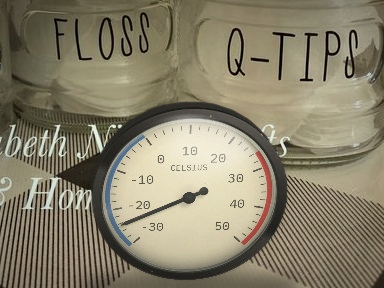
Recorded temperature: -24,°C
